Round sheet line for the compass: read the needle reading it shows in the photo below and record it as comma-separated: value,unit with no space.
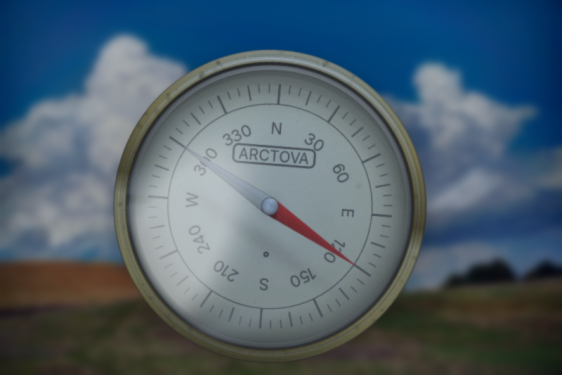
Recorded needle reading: 120,°
